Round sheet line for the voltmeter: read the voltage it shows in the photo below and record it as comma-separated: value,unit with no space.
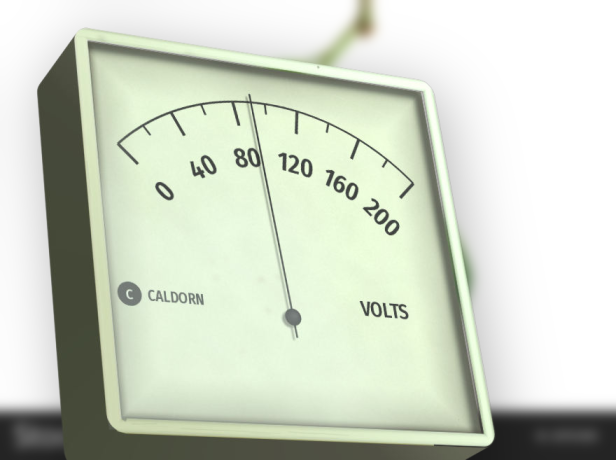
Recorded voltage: 90,V
